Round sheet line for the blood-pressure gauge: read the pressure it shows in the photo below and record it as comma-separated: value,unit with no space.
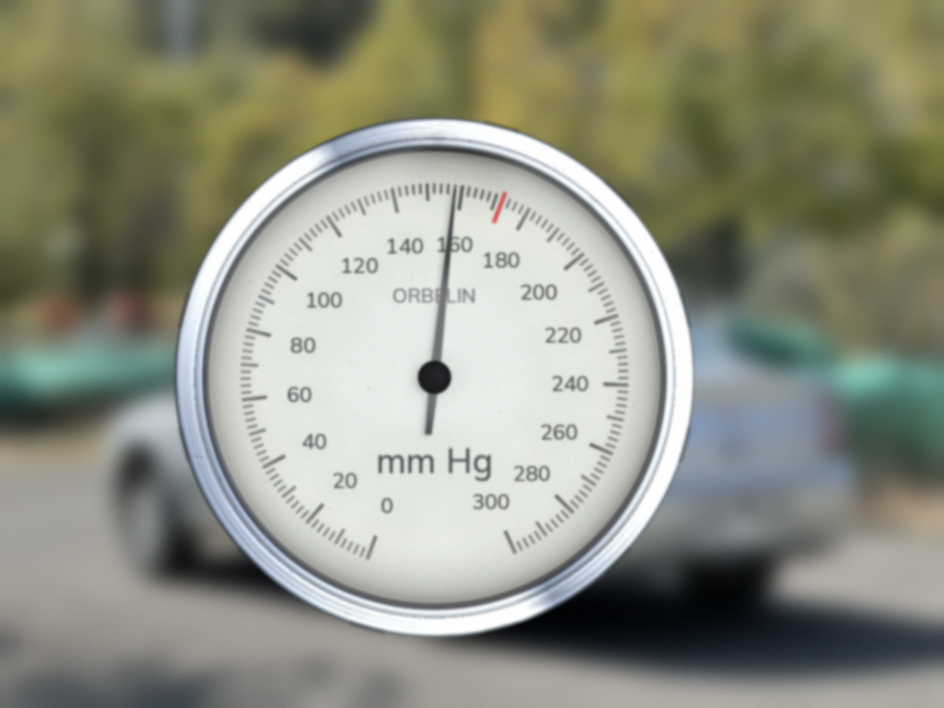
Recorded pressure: 158,mmHg
